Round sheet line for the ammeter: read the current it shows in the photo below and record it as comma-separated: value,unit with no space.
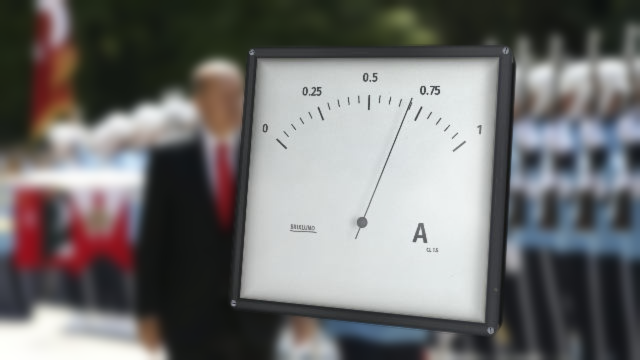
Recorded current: 0.7,A
